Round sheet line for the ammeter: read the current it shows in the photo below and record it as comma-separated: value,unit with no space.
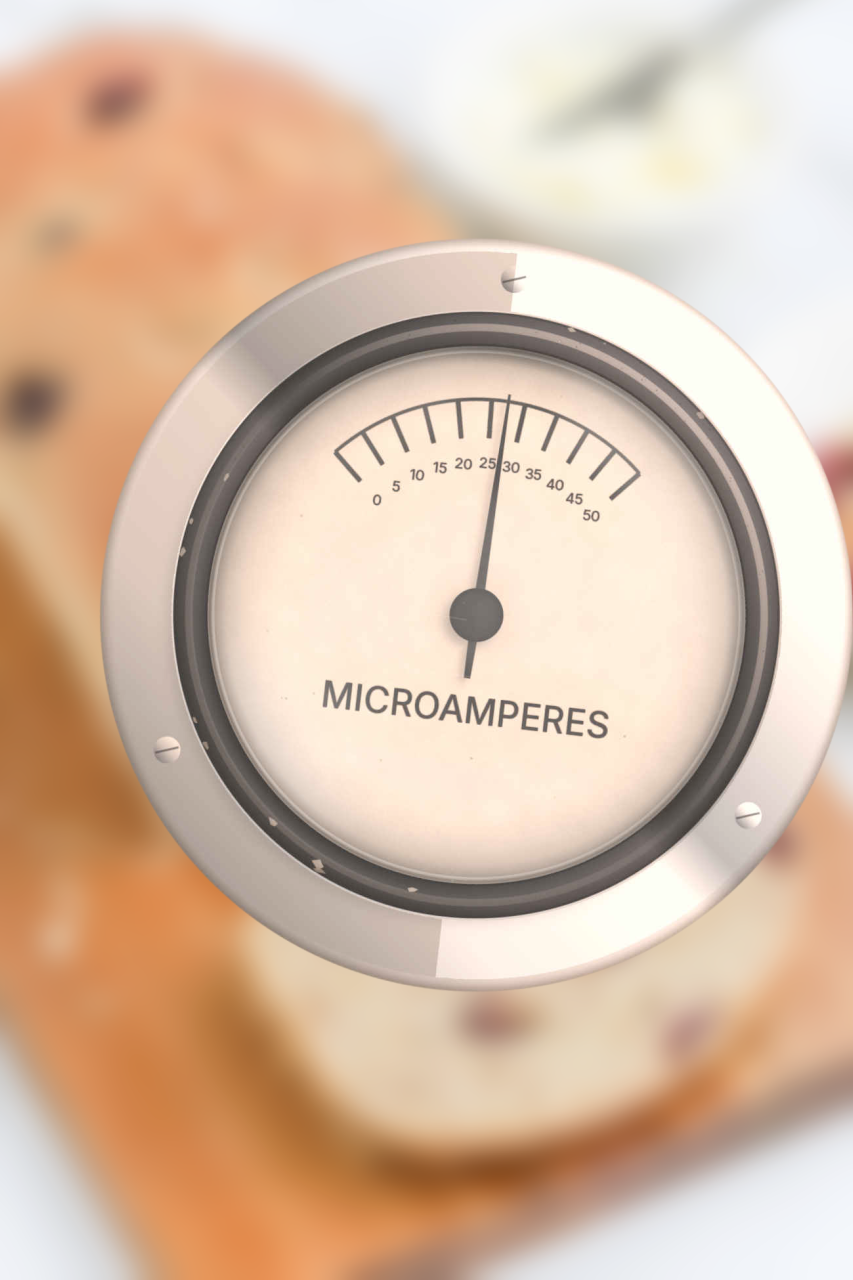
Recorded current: 27.5,µA
